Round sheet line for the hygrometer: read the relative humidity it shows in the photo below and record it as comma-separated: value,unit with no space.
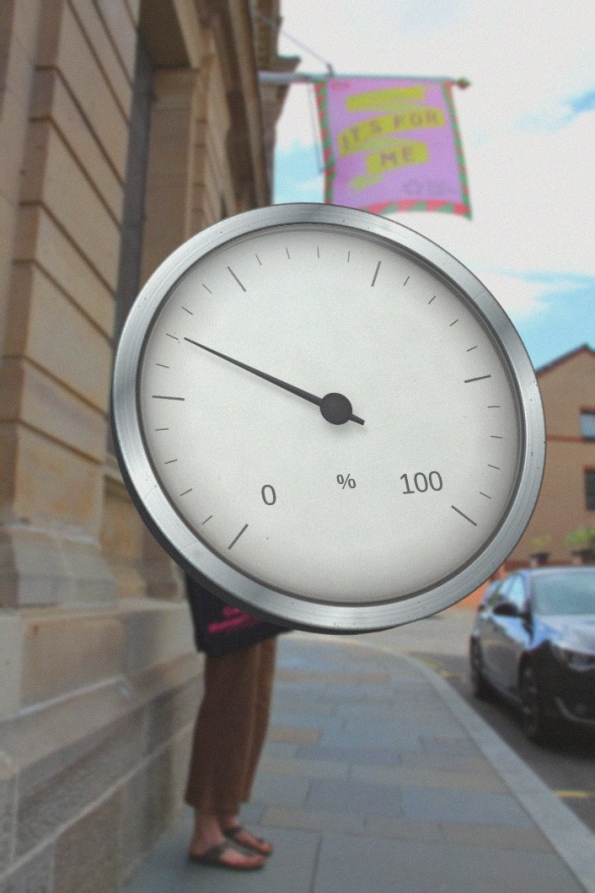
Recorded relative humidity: 28,%
